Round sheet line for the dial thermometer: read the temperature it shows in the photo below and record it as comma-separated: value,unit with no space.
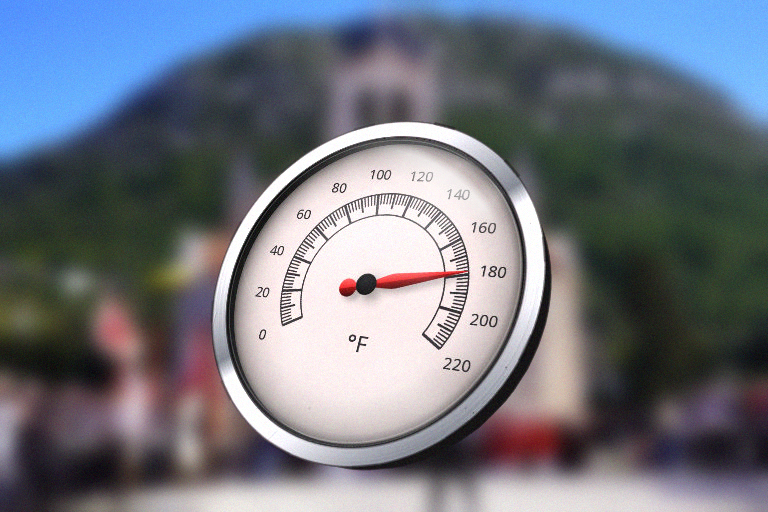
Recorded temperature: 180,°F
